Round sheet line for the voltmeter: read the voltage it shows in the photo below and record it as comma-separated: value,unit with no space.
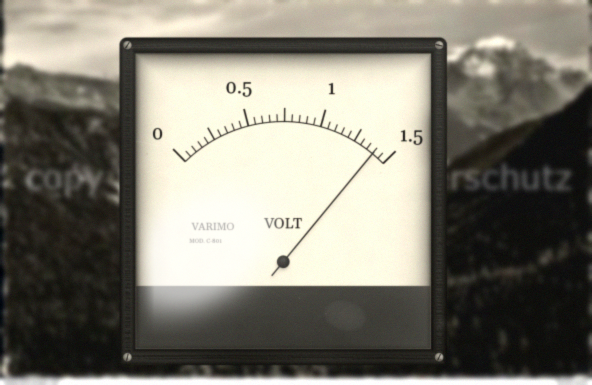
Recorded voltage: 1.4,V
